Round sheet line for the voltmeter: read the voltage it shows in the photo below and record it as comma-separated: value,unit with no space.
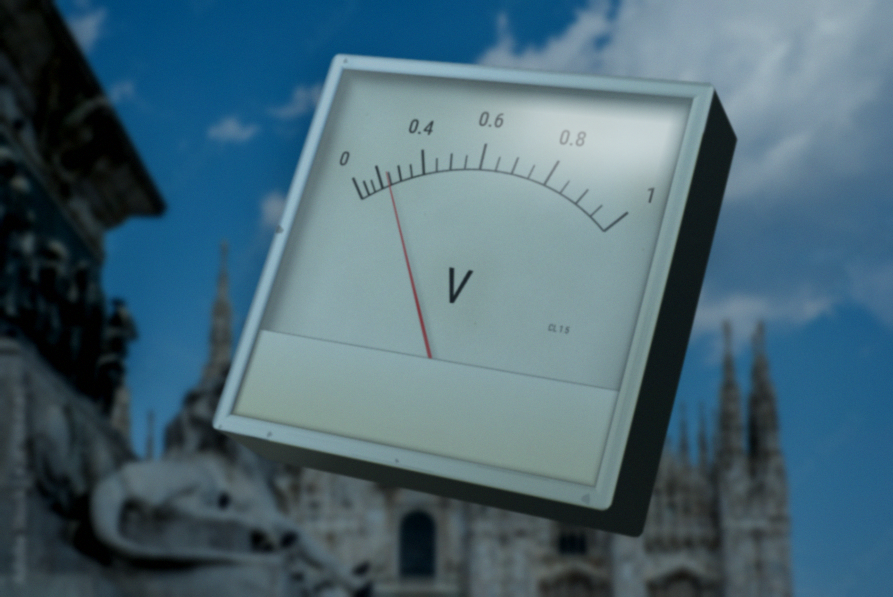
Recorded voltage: 0.25,V
